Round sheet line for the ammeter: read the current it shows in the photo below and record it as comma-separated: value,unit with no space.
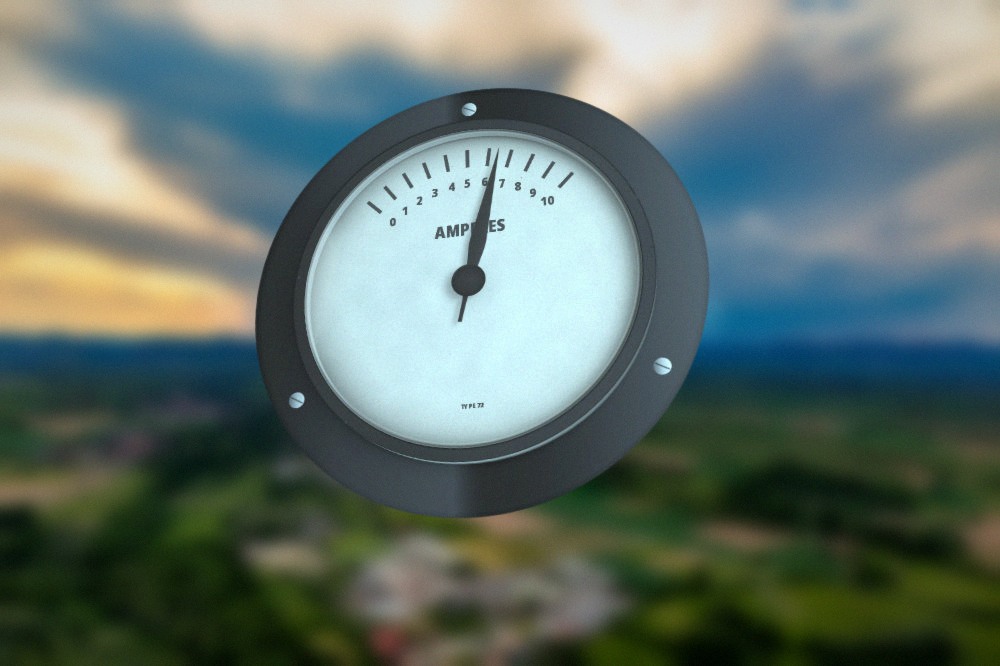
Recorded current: 6.5,A
